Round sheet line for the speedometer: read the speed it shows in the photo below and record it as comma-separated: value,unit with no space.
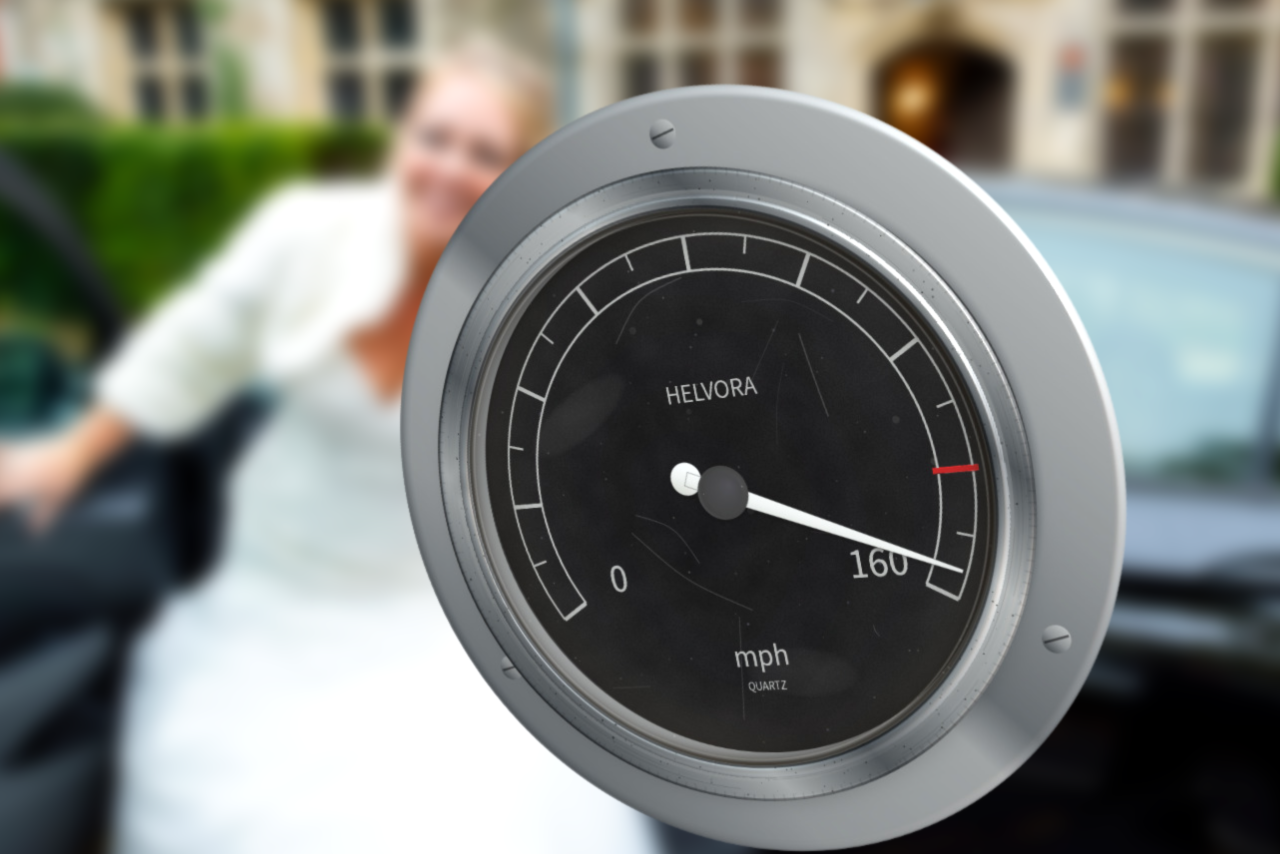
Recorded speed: 155,mph
